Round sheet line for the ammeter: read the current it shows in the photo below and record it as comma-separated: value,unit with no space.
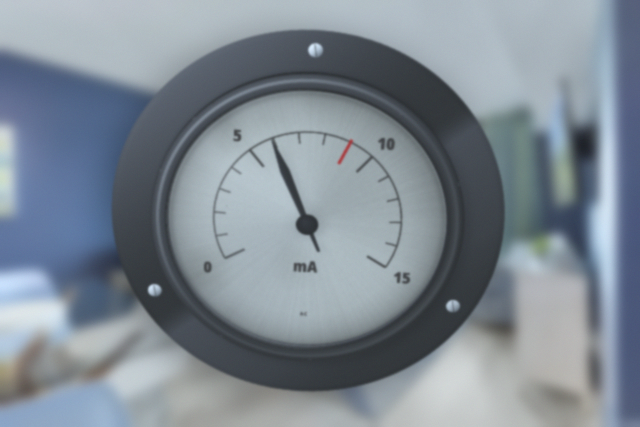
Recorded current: 6,mA
